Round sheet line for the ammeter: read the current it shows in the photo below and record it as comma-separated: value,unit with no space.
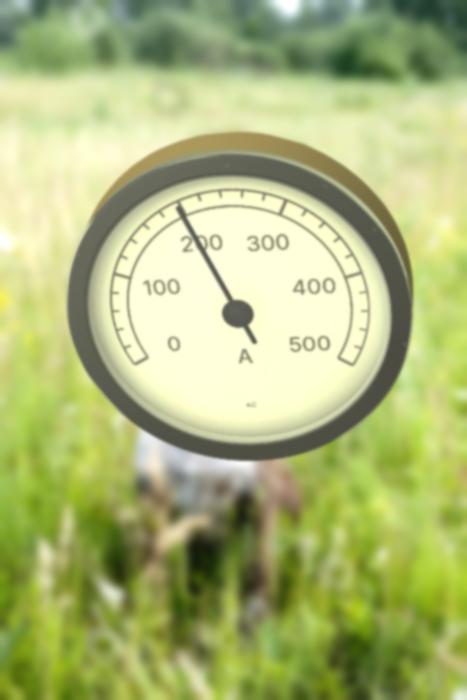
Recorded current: 200,A
